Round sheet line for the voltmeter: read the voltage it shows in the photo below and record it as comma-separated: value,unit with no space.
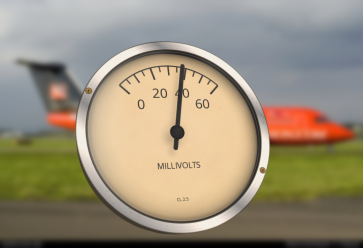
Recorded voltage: 37.5,mV
